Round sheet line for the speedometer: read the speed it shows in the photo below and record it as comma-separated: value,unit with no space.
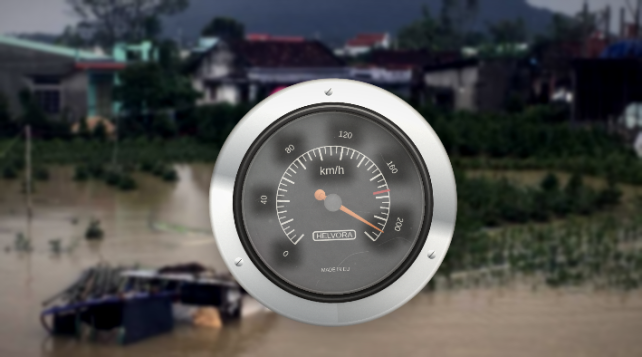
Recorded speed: 210,km/h
